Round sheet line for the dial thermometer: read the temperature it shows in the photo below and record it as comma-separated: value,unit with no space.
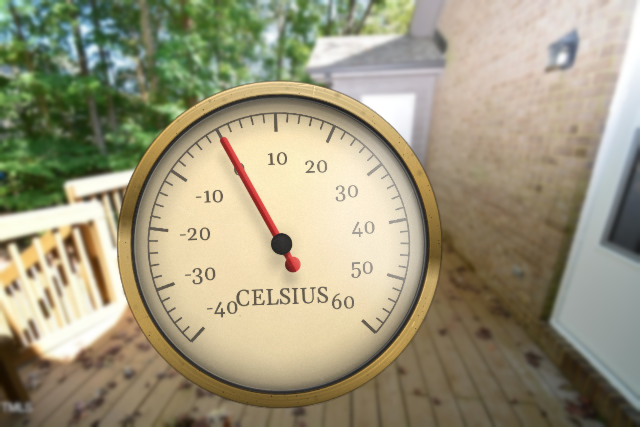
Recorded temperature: 0,°C
